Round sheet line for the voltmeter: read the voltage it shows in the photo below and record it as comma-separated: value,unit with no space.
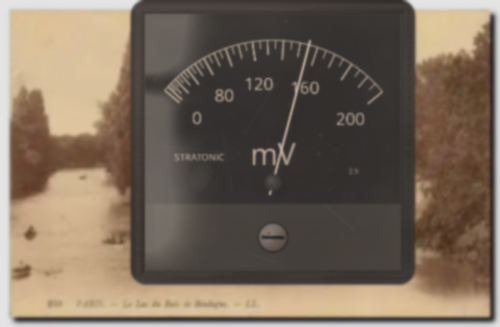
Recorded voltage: 155,mV
